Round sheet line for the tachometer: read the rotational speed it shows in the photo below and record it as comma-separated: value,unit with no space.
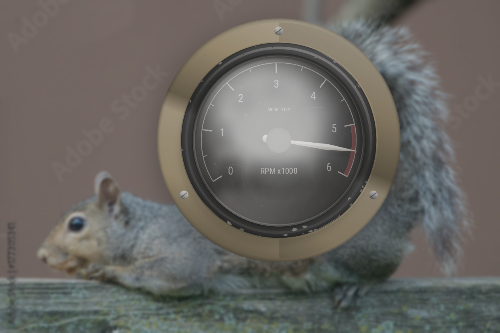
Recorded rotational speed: 5500,rpm
